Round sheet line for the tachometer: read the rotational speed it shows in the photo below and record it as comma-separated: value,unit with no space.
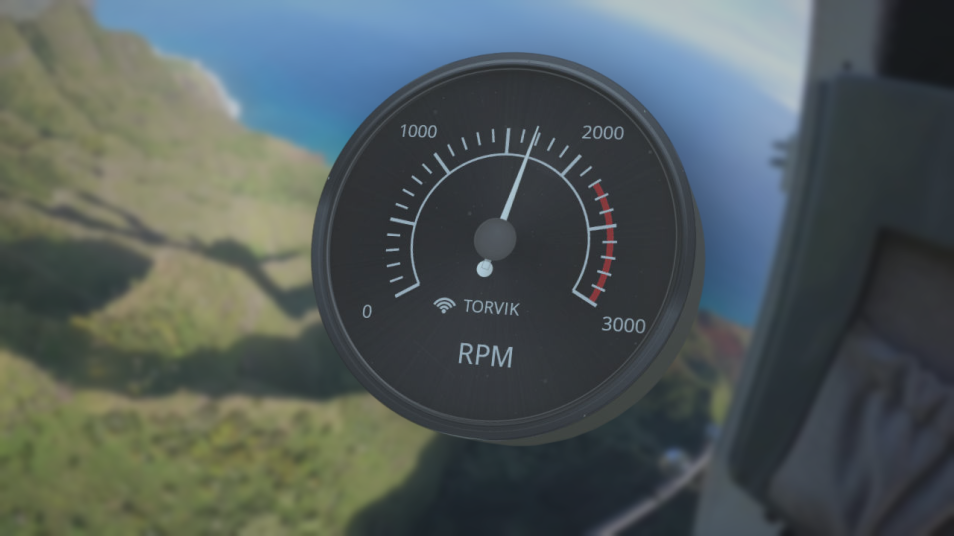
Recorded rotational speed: 1700,rpm
